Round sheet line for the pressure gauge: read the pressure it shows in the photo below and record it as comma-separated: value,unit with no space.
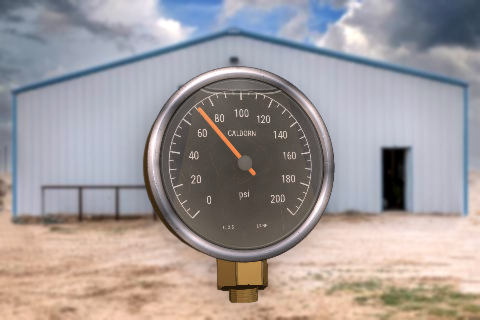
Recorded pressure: 70,psi
